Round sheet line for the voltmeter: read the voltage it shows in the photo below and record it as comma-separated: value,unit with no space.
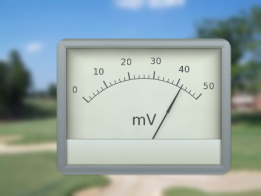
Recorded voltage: 42,mV
